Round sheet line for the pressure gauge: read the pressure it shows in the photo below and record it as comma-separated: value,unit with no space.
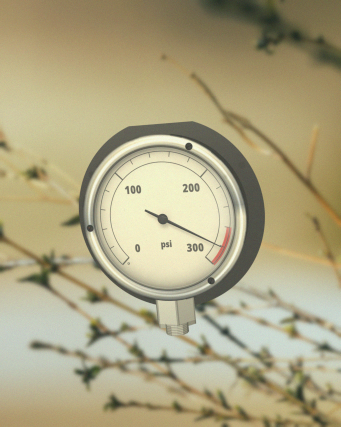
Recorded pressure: 280,psi
